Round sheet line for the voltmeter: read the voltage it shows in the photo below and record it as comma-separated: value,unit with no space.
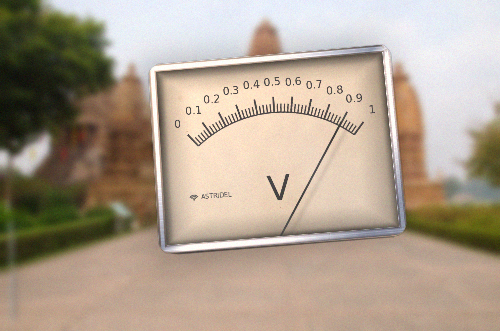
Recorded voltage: 0.9,V
